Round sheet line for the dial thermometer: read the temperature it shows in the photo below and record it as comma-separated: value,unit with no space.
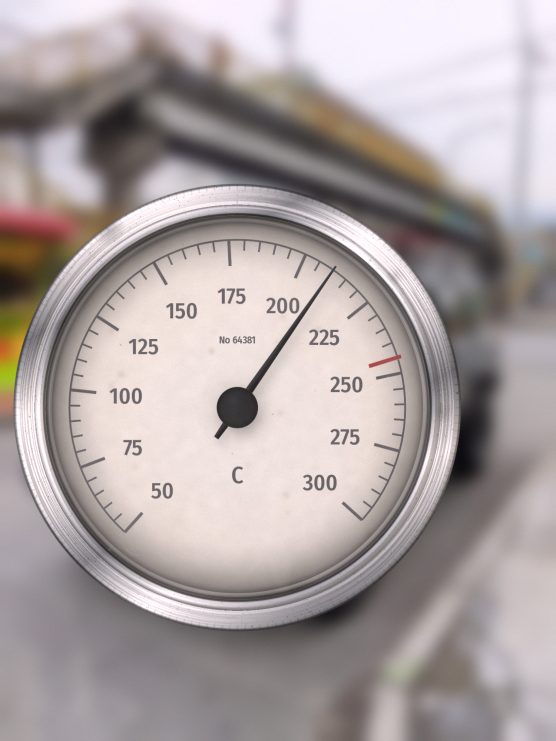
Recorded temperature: 210,°C
